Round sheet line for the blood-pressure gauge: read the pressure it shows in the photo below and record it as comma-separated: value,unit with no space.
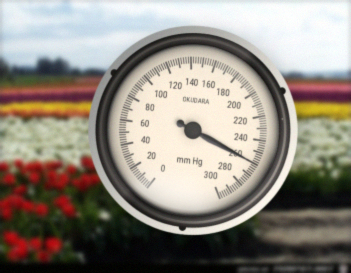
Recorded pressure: 260,mmHg
